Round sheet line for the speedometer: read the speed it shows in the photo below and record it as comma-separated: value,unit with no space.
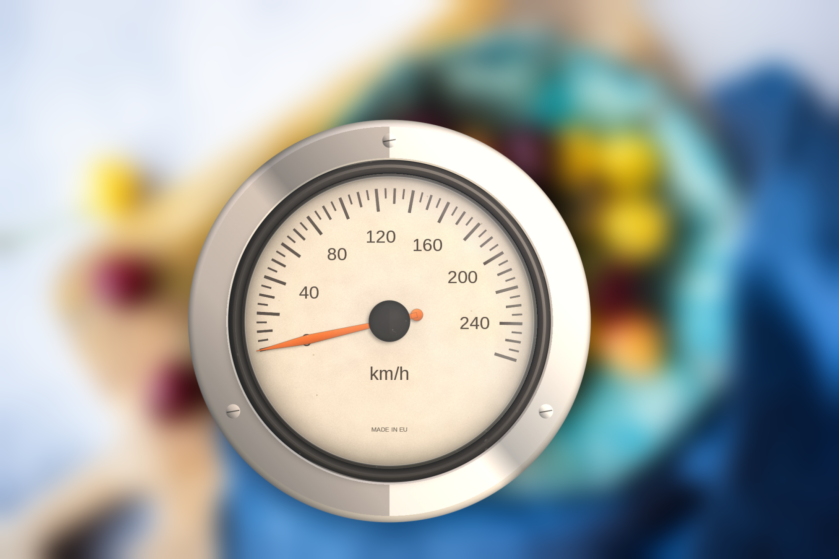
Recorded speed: 0,km/h
